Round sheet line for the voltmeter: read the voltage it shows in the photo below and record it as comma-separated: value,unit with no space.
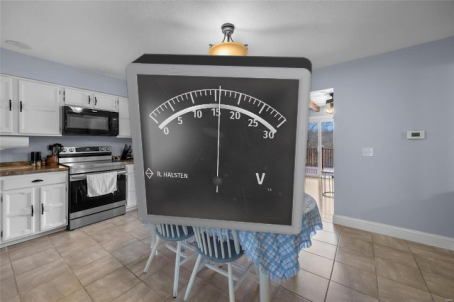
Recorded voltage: 16,V
